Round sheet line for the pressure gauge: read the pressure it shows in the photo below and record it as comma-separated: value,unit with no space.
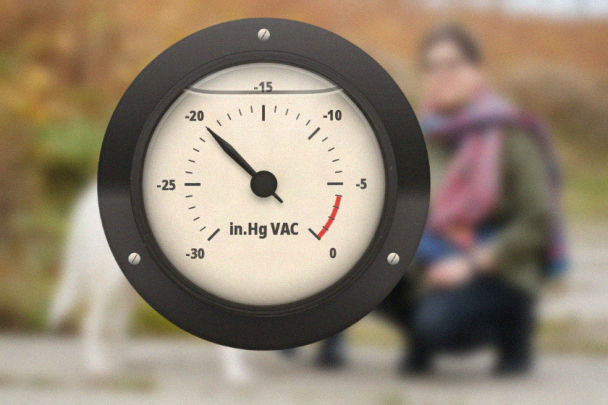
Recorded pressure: -20,inHg
